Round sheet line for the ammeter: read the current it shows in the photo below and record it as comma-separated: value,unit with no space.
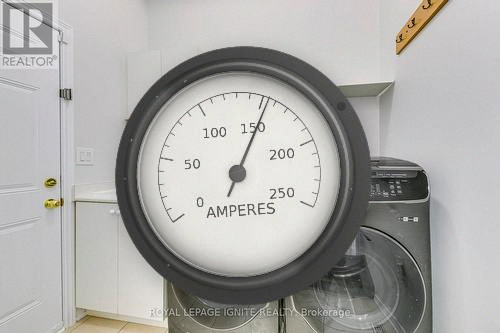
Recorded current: 155,A
